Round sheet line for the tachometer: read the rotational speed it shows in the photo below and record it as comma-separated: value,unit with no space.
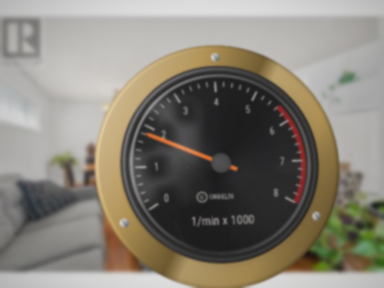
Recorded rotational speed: 1800,rpm
